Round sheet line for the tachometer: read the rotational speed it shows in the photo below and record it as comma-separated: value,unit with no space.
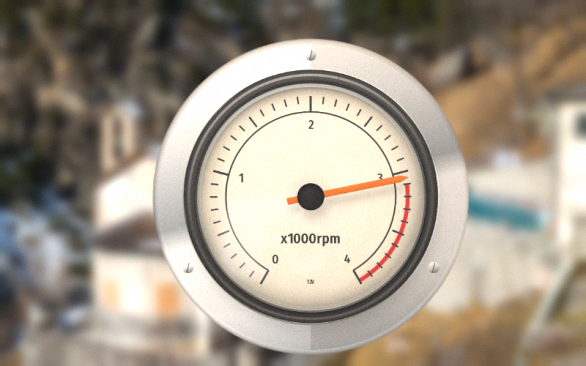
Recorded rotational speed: 3050,rpm
